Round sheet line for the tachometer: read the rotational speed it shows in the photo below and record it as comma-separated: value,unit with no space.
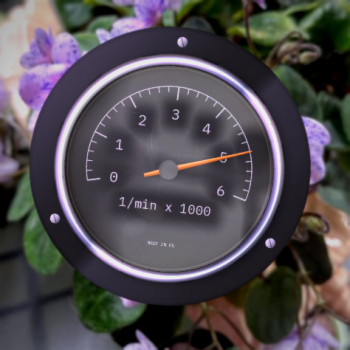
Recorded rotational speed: 5000,rpm
